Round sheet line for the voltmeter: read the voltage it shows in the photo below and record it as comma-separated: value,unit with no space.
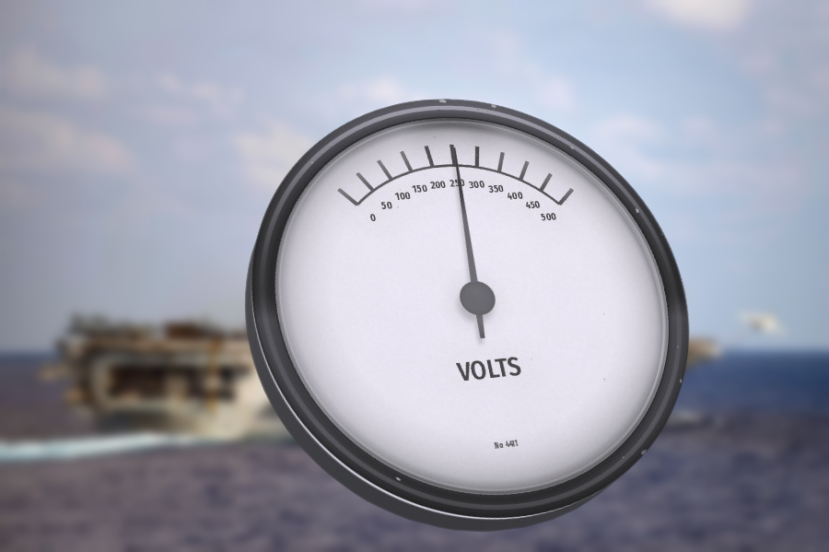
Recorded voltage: 250,V
